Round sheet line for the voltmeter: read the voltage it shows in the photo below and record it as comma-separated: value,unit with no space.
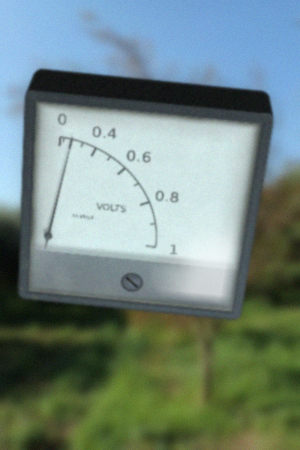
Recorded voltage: 0.2,V
